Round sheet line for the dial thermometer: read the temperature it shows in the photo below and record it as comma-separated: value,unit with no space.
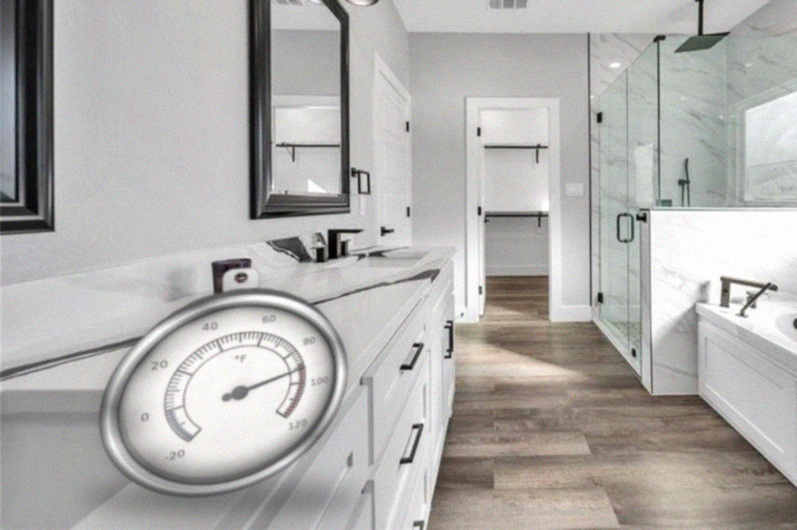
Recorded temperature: 90,°F
